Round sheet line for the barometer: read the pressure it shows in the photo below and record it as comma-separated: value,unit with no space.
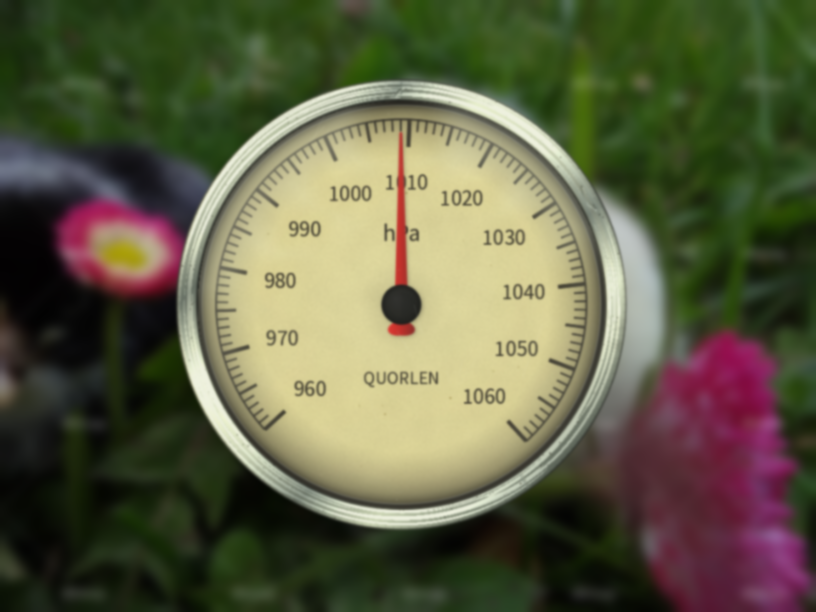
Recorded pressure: 1009,hPa
